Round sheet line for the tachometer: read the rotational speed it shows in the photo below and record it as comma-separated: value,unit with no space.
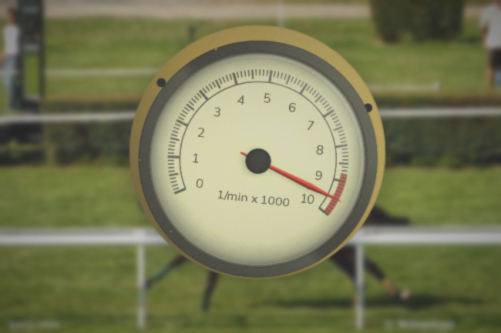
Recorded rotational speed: 9500,rpm
